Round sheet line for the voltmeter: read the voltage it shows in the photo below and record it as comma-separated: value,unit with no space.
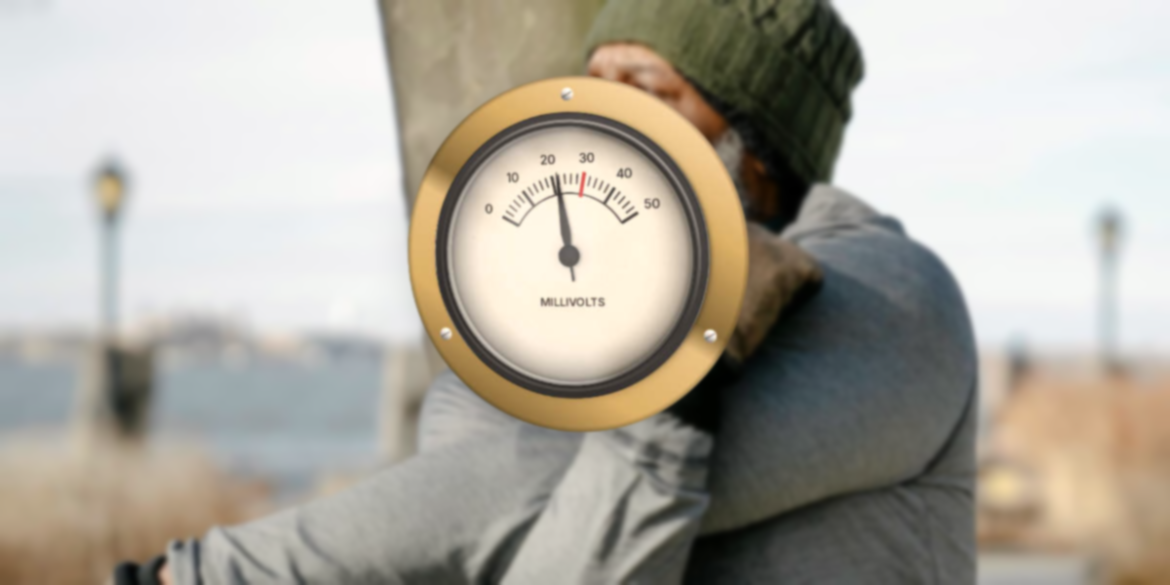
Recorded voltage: 22,mV
